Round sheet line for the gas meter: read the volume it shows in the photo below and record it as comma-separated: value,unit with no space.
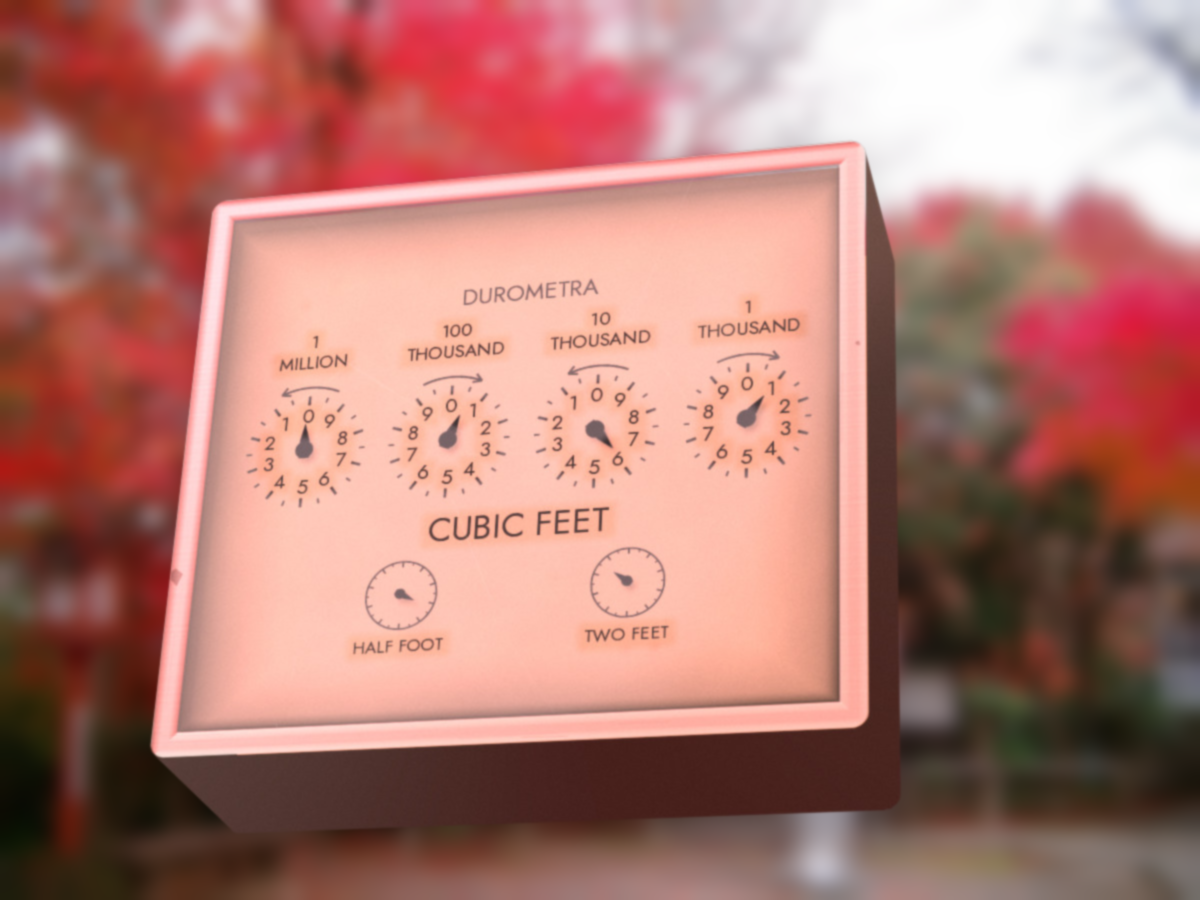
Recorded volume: 6100,ft³
